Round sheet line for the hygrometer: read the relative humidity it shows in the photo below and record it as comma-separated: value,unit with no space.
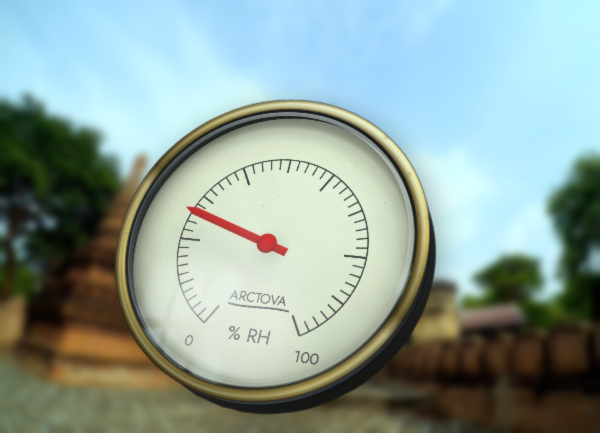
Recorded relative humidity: 26,%
